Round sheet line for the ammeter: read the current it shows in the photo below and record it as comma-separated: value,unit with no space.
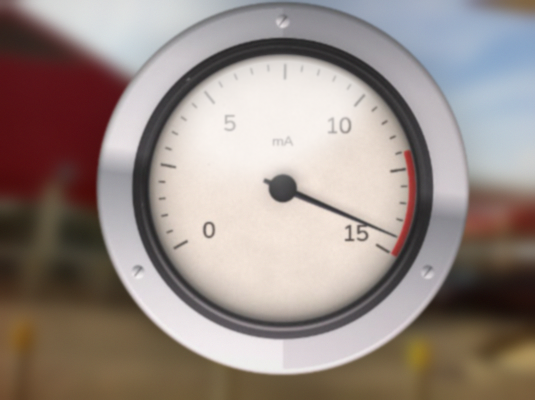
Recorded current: 14.5,mA
